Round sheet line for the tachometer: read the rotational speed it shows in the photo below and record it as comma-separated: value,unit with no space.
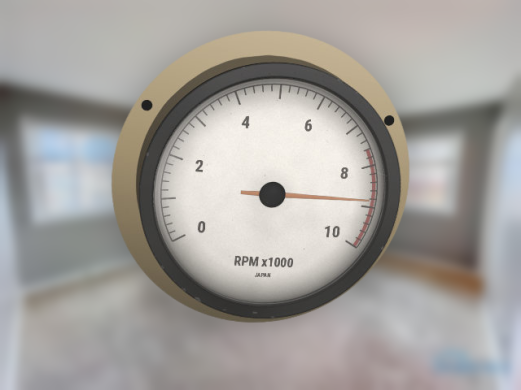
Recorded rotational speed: 8800,rpm
